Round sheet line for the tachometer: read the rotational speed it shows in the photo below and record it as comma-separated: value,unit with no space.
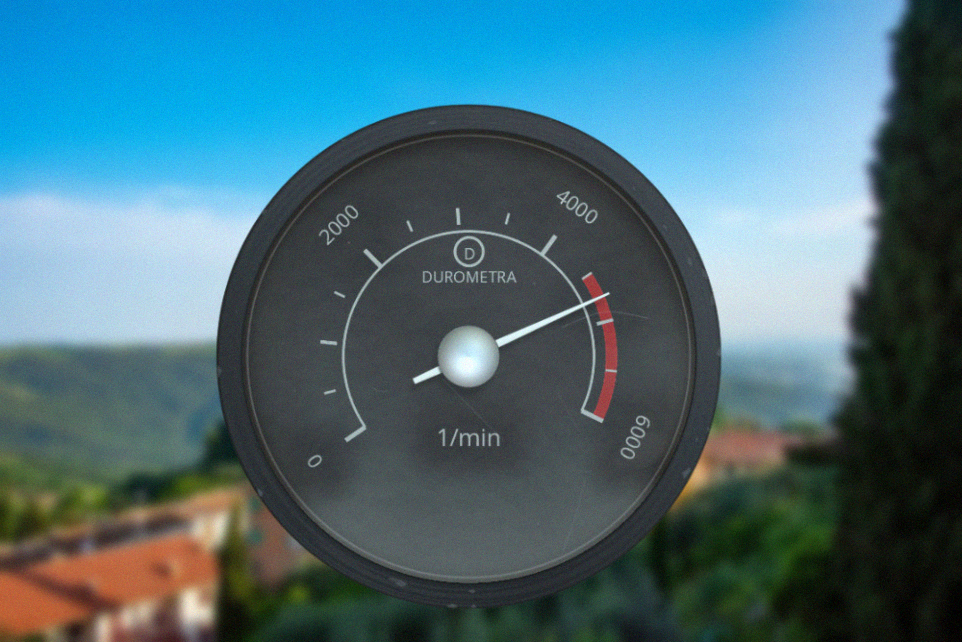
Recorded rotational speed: 4750,rpm
